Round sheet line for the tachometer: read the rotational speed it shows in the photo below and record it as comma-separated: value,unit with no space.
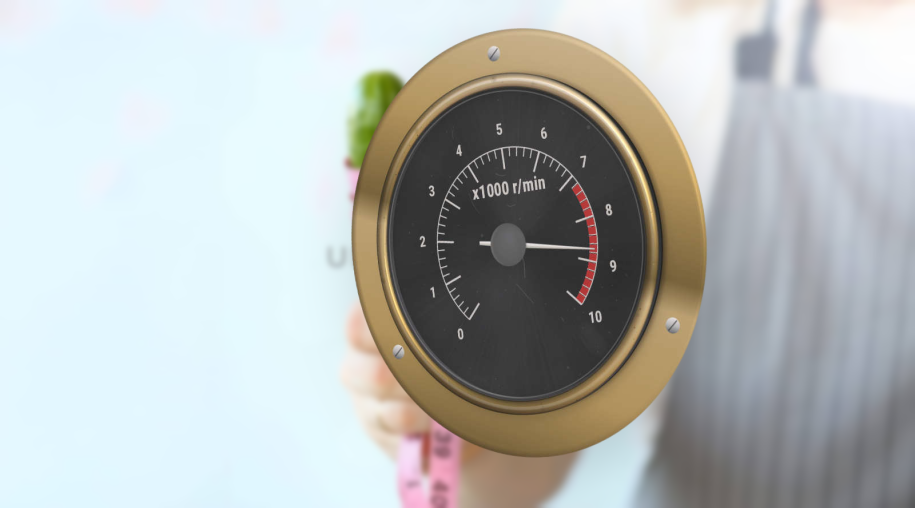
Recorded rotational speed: 8700,rpm
